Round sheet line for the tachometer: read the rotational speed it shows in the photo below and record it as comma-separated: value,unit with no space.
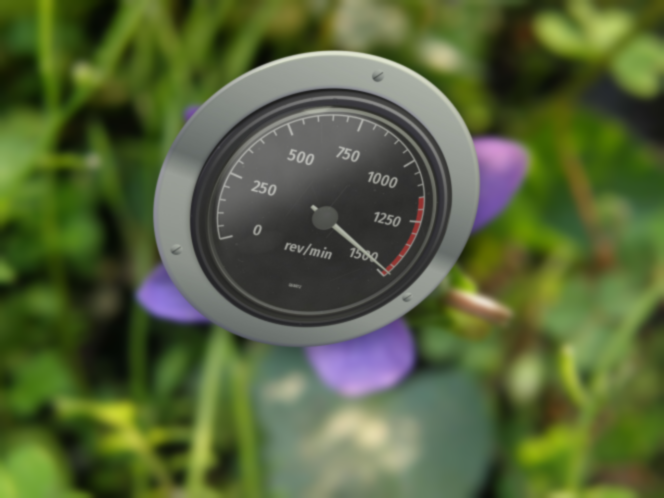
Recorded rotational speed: 1475,rpm
